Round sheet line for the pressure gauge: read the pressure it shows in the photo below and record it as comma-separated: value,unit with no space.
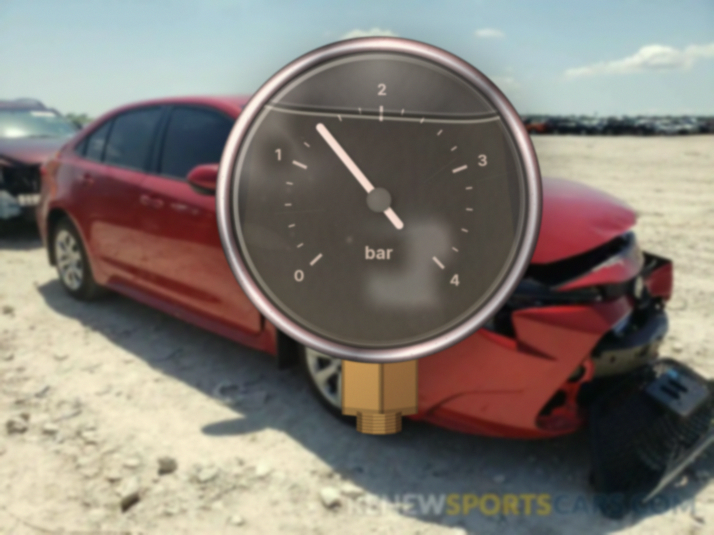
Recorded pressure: 1.4,bar
